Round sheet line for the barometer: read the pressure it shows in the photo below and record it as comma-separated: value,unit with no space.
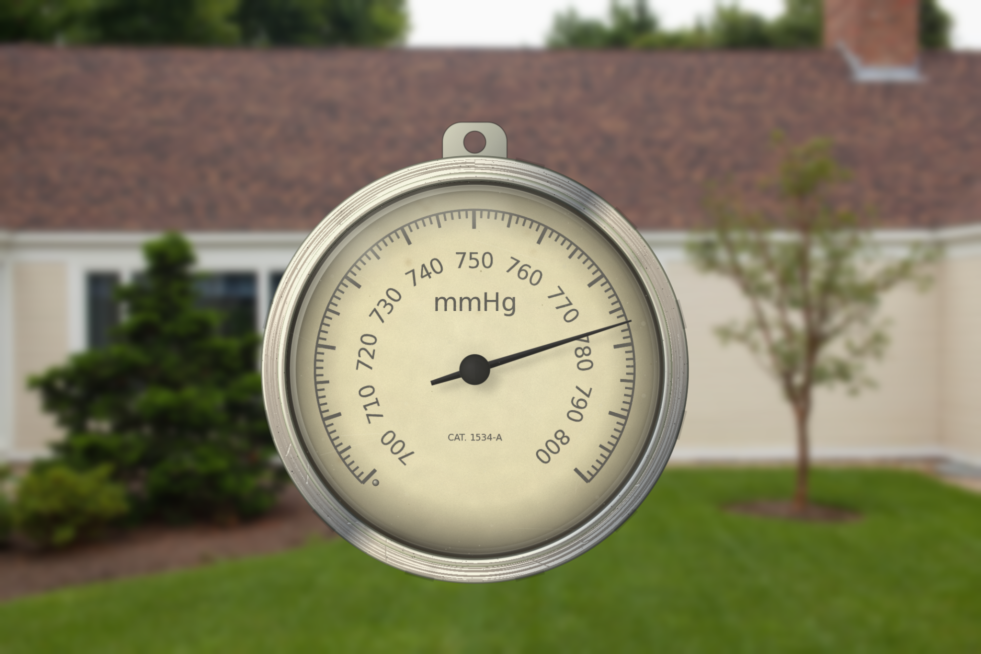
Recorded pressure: 777,mmHg
